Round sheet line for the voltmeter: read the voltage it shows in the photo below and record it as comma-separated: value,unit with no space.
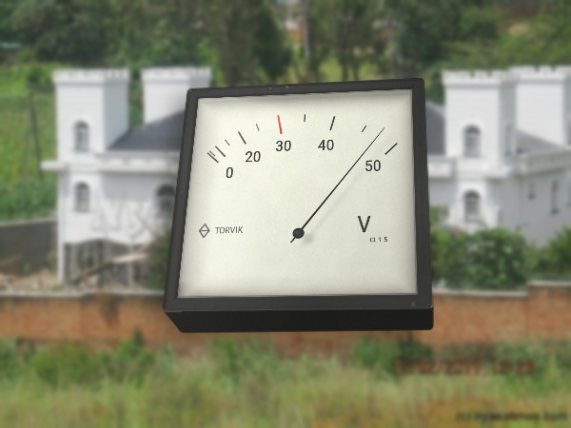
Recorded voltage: 47.5,V
